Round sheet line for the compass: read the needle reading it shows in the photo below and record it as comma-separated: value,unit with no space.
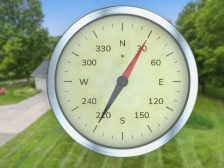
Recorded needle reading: 30,°
